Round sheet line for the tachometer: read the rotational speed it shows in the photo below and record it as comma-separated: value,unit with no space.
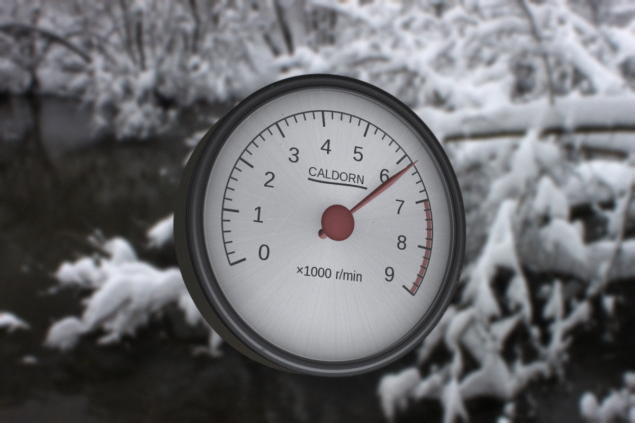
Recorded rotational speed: 6200,rpm
